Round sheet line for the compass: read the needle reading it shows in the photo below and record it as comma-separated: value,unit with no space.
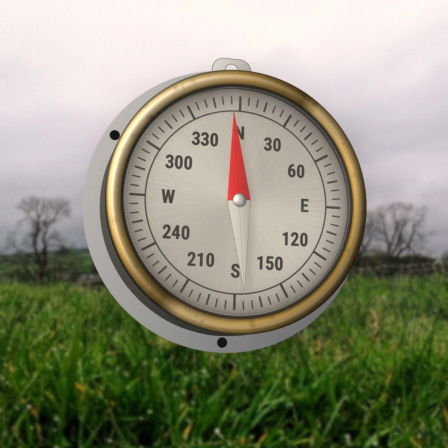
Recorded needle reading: 355,°
